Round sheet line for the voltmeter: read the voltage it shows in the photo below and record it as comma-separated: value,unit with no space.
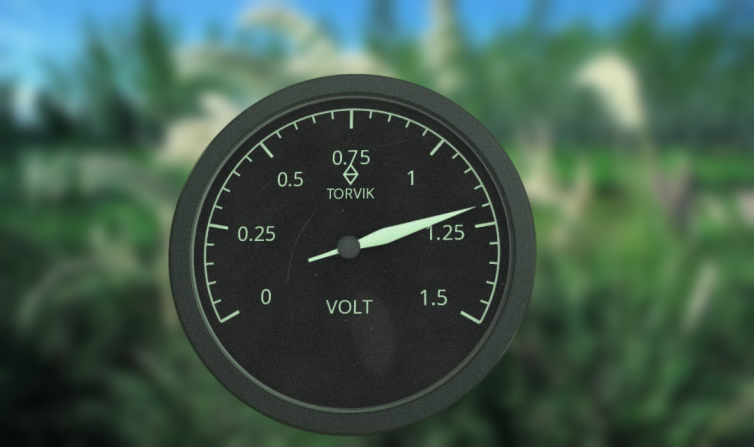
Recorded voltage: 1.2,V
